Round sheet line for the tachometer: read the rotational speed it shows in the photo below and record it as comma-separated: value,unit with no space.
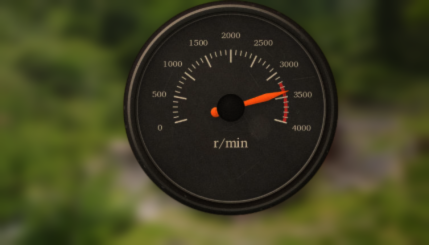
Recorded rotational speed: 3400,rpm
